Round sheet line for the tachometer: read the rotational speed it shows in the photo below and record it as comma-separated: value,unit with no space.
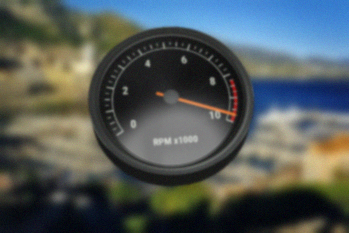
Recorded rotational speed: 9750,rpm
